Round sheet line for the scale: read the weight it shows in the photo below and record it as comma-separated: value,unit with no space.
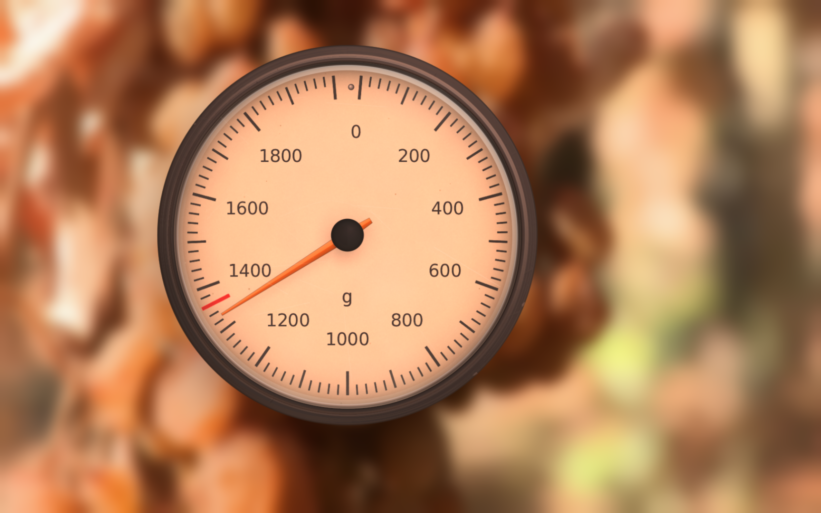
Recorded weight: 1330,g
